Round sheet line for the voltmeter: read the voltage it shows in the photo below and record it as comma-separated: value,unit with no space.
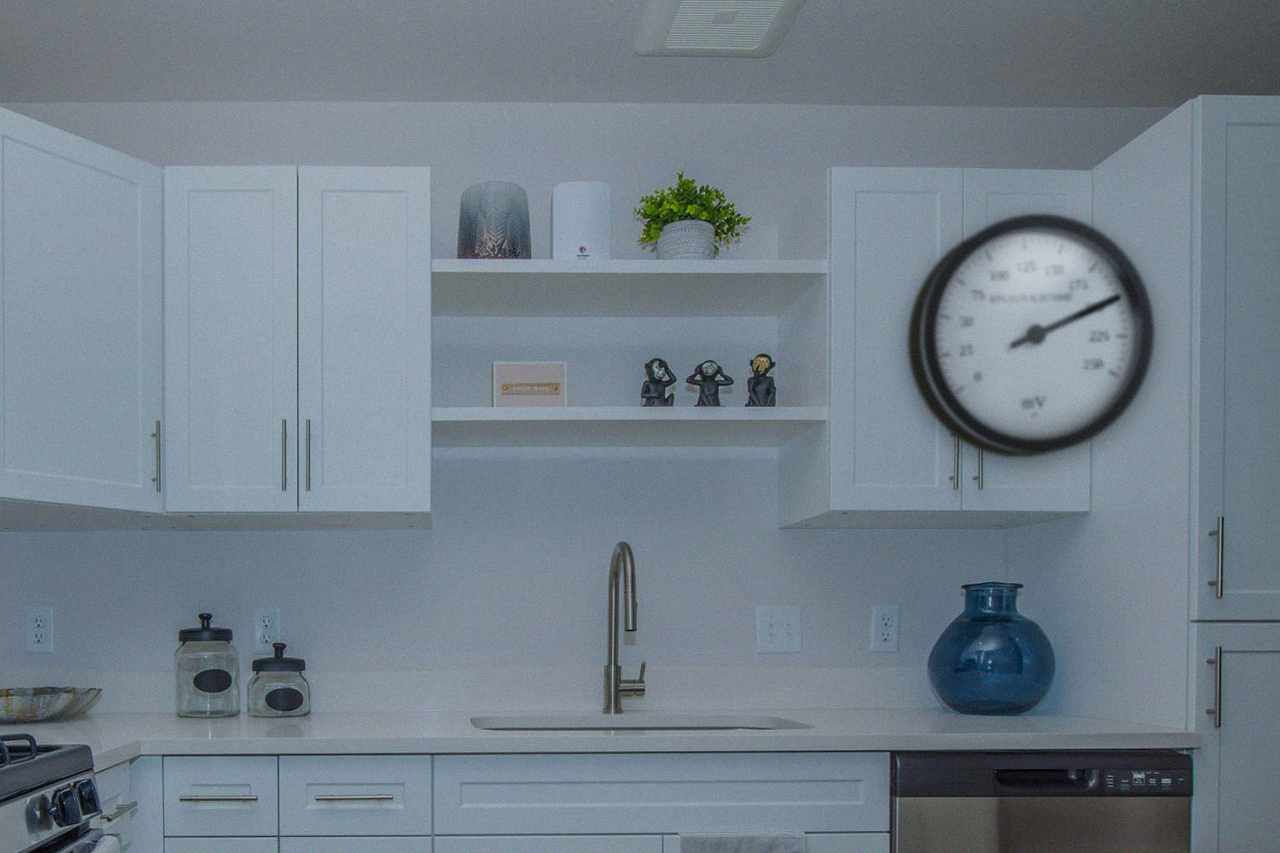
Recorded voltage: 200,mV
